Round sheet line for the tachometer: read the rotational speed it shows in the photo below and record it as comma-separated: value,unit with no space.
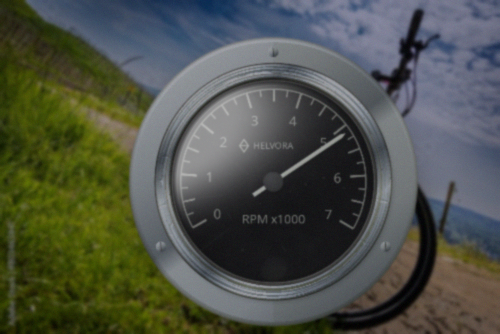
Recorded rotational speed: 5125,rpm
